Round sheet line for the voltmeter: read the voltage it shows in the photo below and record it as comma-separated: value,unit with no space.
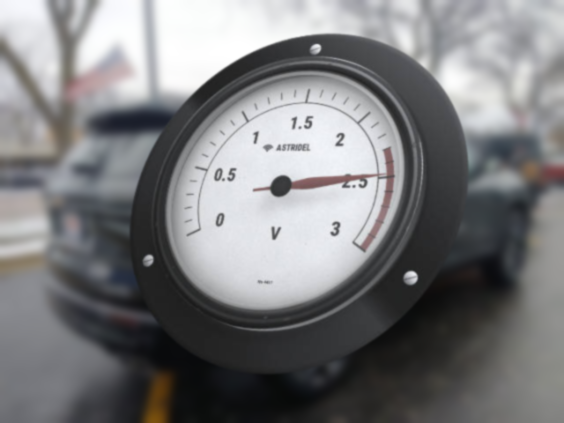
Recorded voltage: 2.5,V
